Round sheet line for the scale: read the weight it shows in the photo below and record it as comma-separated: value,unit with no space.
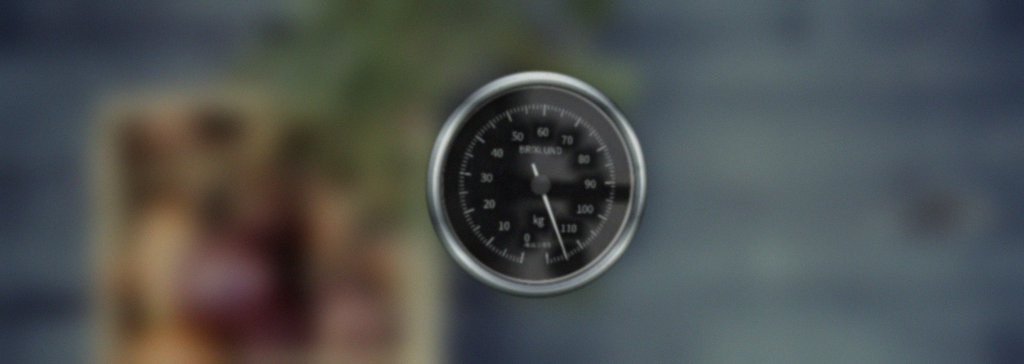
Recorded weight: 115,kg
